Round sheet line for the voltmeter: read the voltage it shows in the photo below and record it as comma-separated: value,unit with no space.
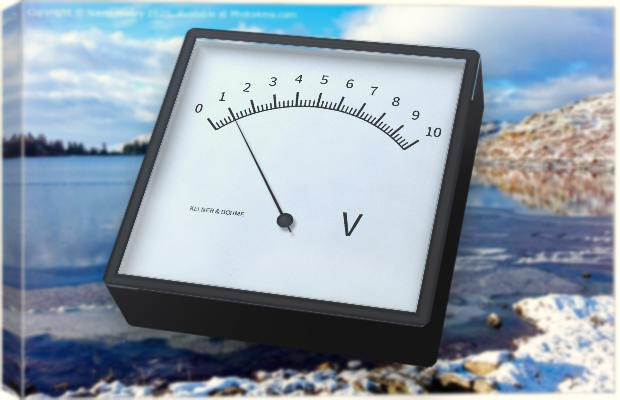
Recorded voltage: 1,V
